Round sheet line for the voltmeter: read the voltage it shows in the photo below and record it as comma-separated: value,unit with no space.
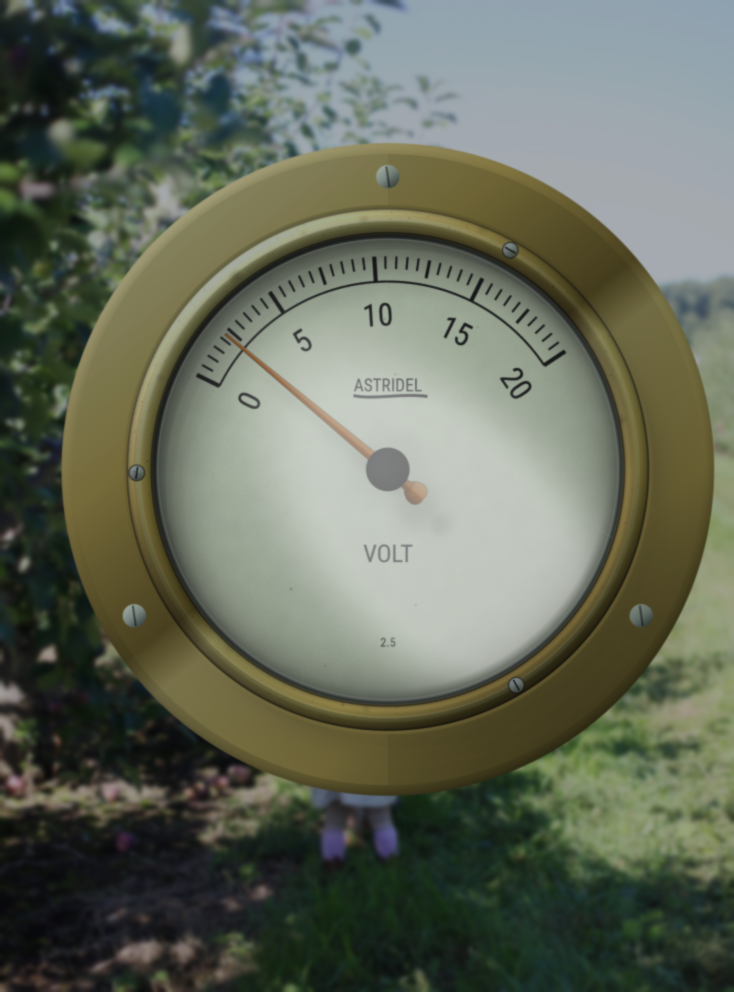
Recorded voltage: 2.25,V
